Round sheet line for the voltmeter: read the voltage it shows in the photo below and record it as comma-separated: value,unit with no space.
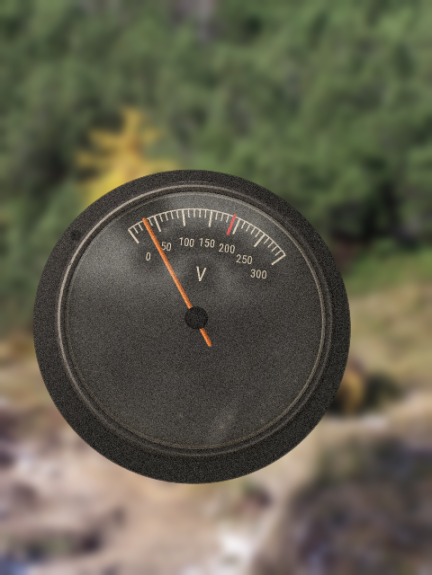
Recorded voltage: 30,V
